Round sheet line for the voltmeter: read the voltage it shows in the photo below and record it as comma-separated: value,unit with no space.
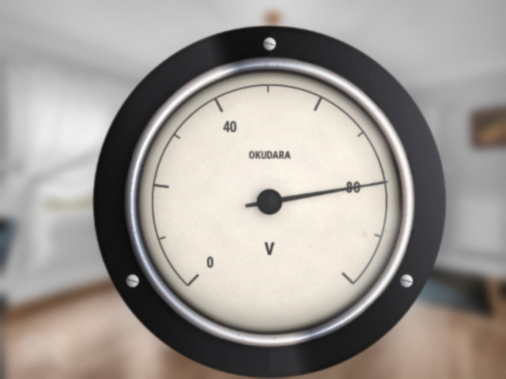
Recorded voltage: 80,V
